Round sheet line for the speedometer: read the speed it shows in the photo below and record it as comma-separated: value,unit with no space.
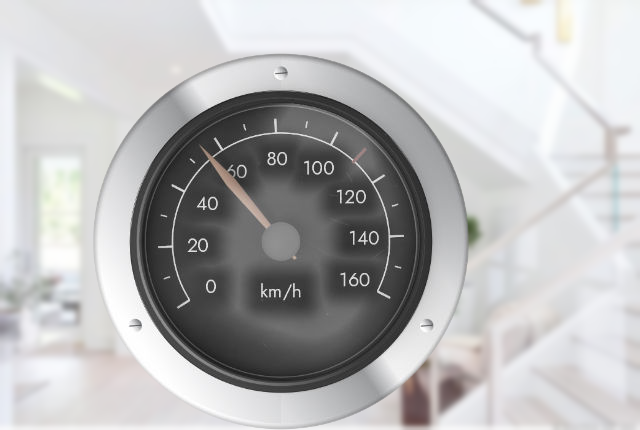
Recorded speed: 55,km/h
